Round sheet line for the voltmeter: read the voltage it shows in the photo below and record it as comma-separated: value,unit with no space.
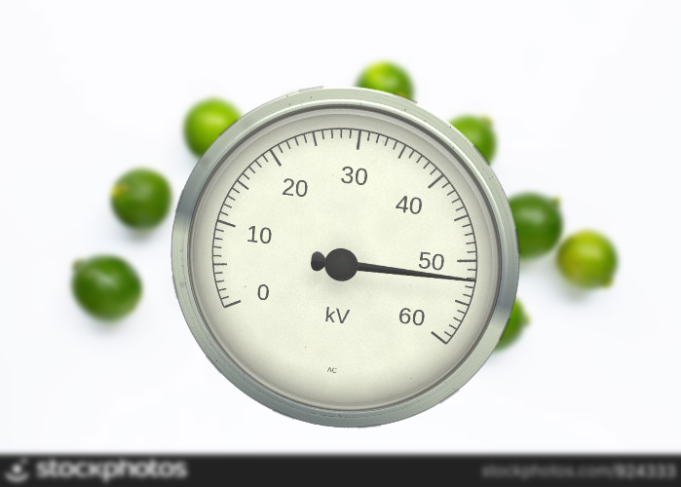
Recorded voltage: 52,kV
